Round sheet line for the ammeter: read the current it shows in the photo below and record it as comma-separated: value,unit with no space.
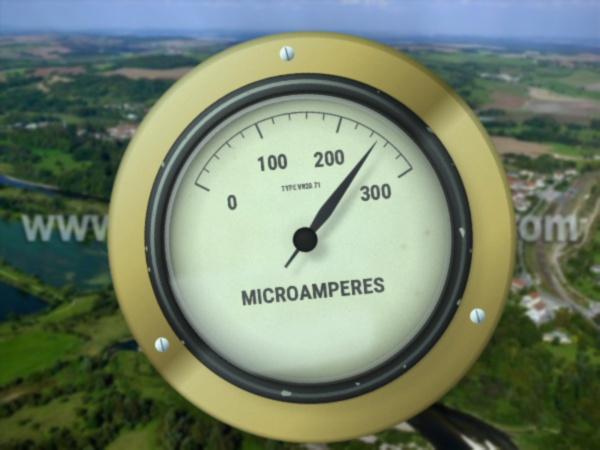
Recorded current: 250,µA
